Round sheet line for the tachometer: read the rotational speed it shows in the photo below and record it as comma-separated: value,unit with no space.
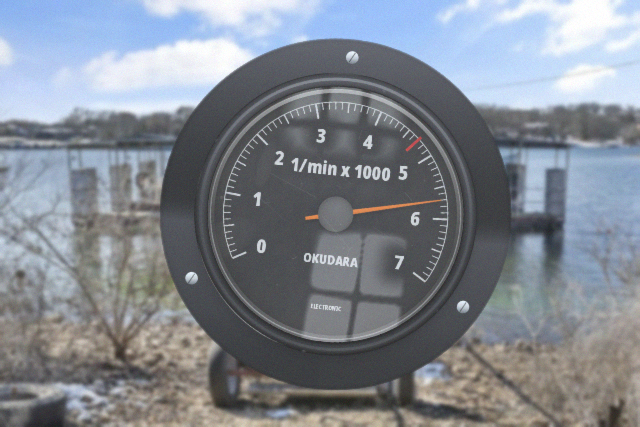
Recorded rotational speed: 5700,rpm
